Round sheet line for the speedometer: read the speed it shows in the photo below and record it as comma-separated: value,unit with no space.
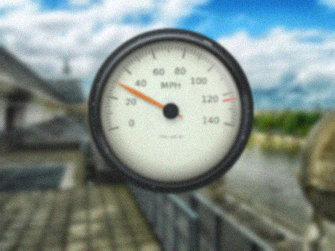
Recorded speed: 30,mph
